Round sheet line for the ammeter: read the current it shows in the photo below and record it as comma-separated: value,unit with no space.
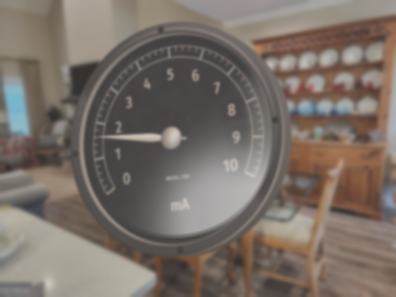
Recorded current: 1.6,mA
